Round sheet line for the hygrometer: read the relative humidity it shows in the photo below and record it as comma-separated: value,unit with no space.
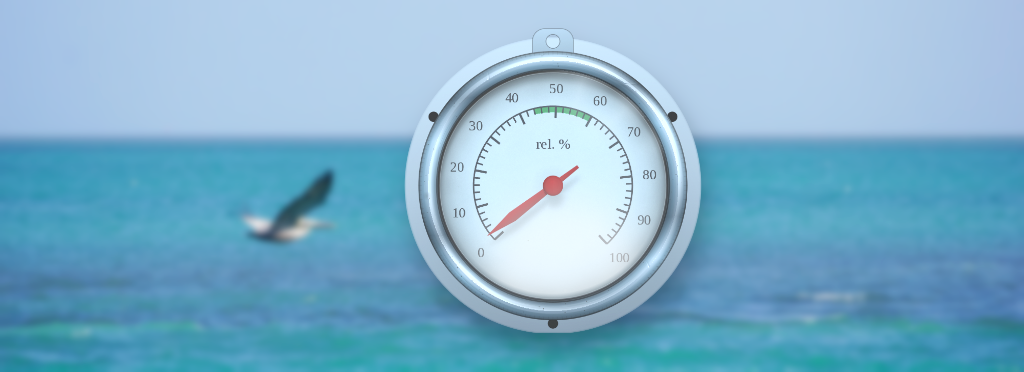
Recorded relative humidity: 2,%
